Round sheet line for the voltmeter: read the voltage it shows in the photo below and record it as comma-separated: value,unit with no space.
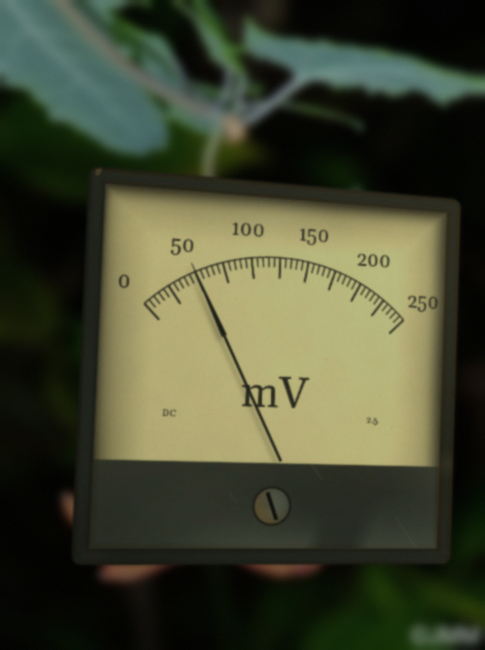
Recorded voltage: 50,mV
